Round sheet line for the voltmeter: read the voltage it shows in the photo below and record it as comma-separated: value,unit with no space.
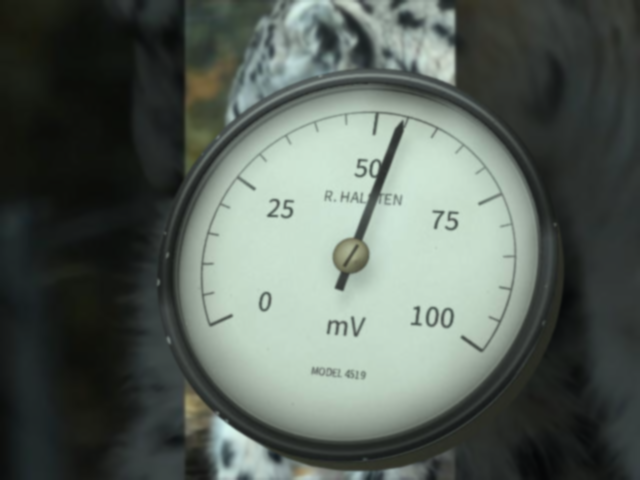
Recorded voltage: 55,mV
